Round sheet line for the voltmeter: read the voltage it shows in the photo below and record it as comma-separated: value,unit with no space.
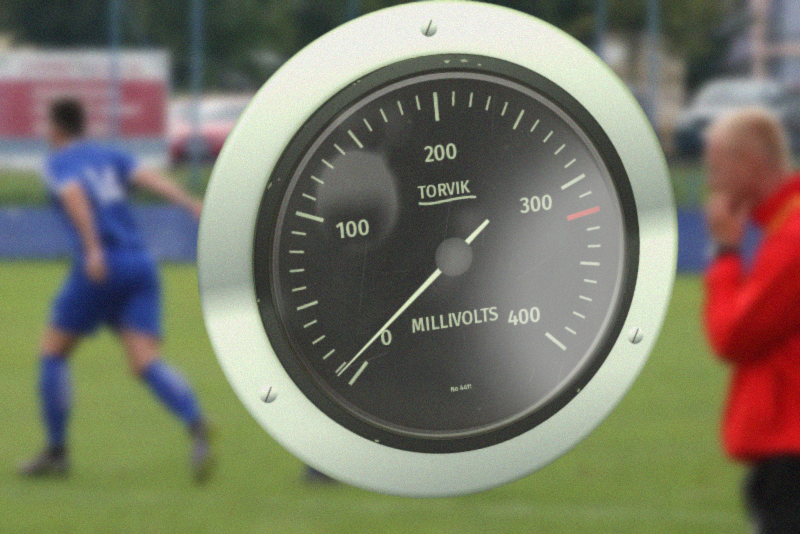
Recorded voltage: 10,mV
